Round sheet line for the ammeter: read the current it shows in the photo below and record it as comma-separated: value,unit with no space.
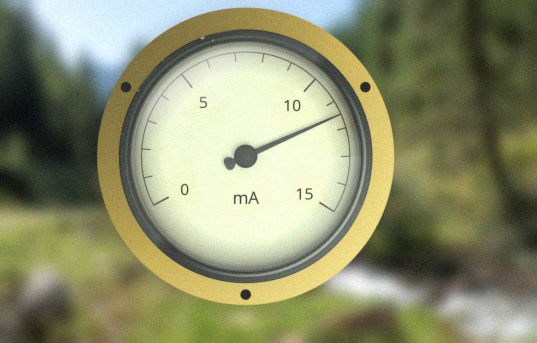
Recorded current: 11.5,mA
